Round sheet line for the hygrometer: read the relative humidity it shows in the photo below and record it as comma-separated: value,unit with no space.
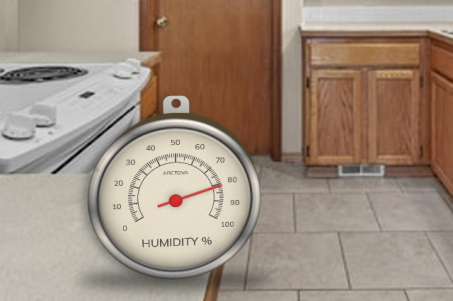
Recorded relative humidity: 80,%
